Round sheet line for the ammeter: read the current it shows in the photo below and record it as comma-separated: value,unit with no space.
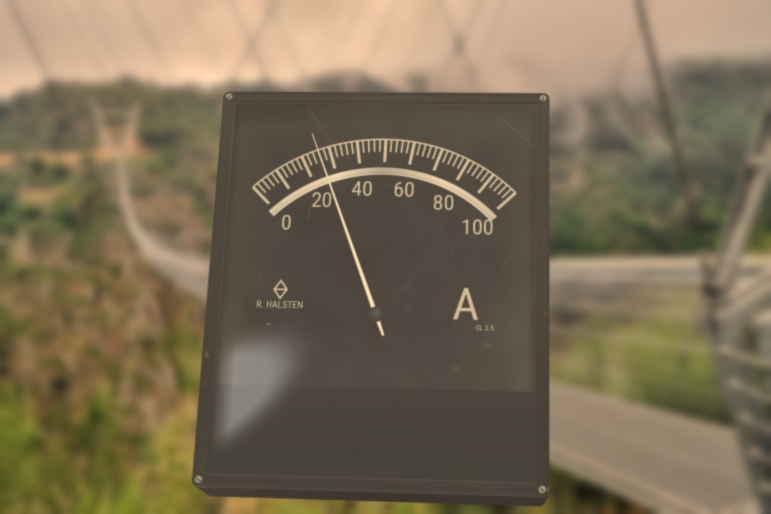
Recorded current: 26,A
